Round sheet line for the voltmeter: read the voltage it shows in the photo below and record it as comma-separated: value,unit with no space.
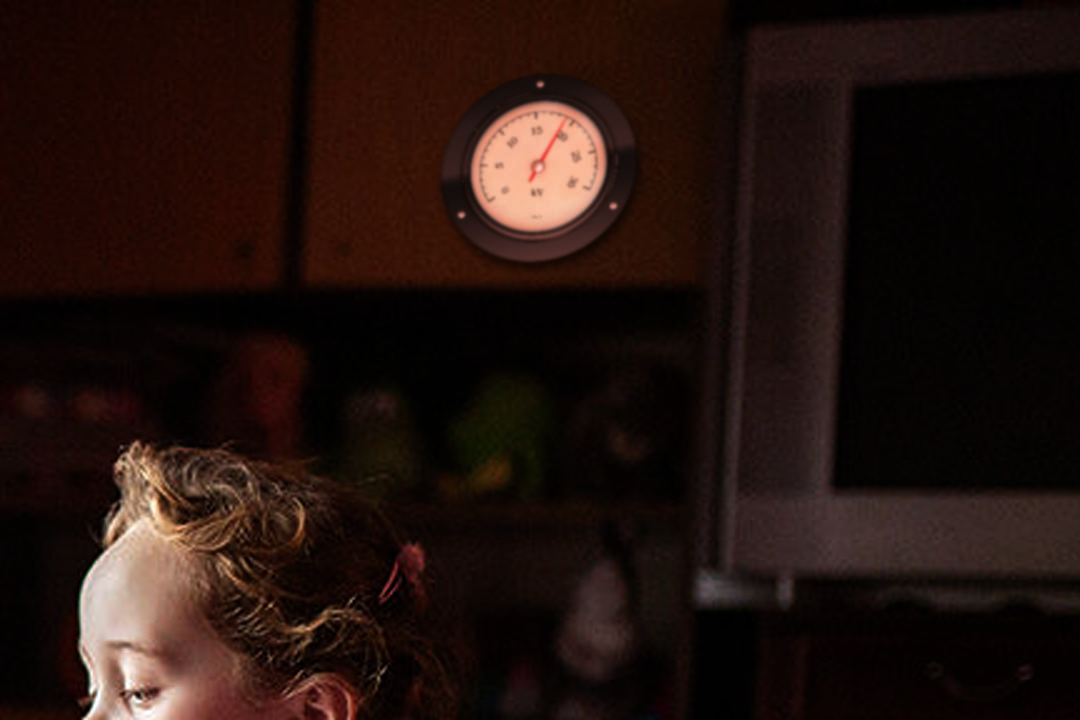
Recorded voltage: 19,kV
